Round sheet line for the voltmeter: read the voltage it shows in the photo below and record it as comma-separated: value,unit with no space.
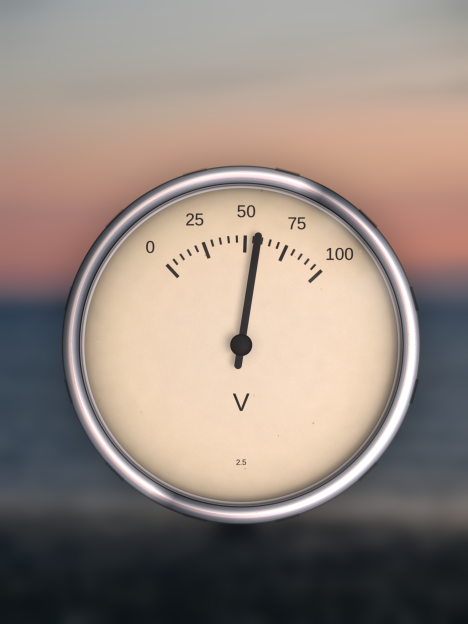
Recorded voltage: 57.5,V
